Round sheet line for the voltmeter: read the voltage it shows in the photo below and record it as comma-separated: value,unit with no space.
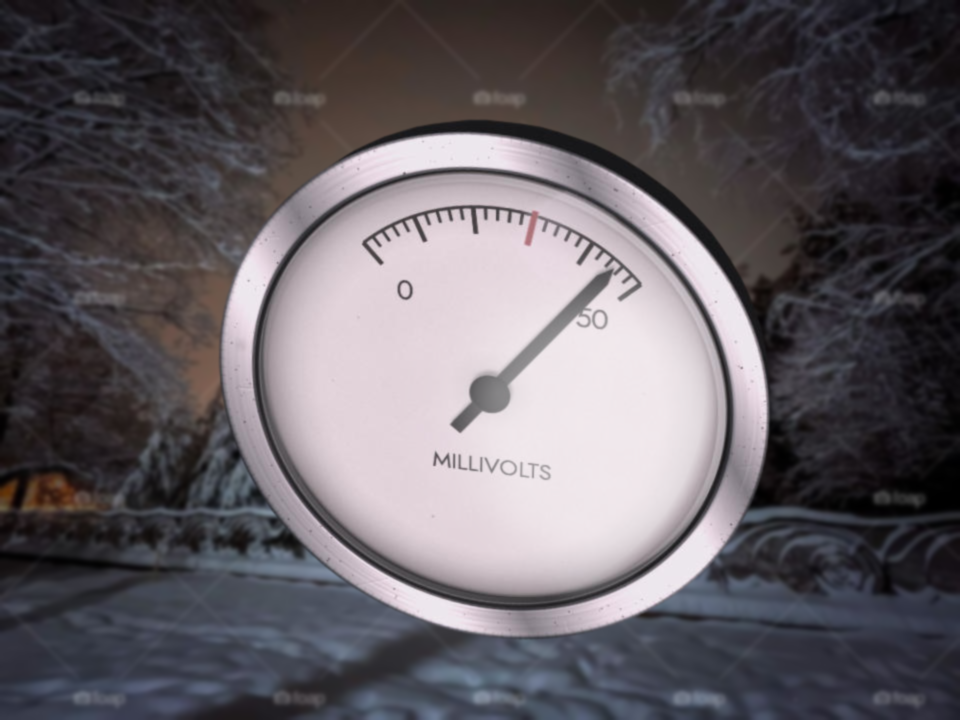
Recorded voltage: 45,mV
